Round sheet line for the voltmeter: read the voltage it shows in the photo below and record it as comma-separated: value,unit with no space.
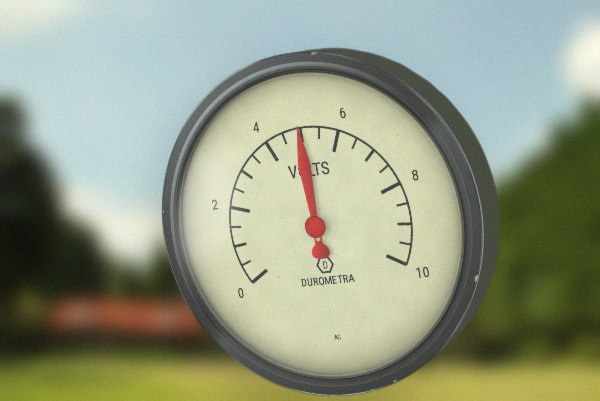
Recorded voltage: 5,V
